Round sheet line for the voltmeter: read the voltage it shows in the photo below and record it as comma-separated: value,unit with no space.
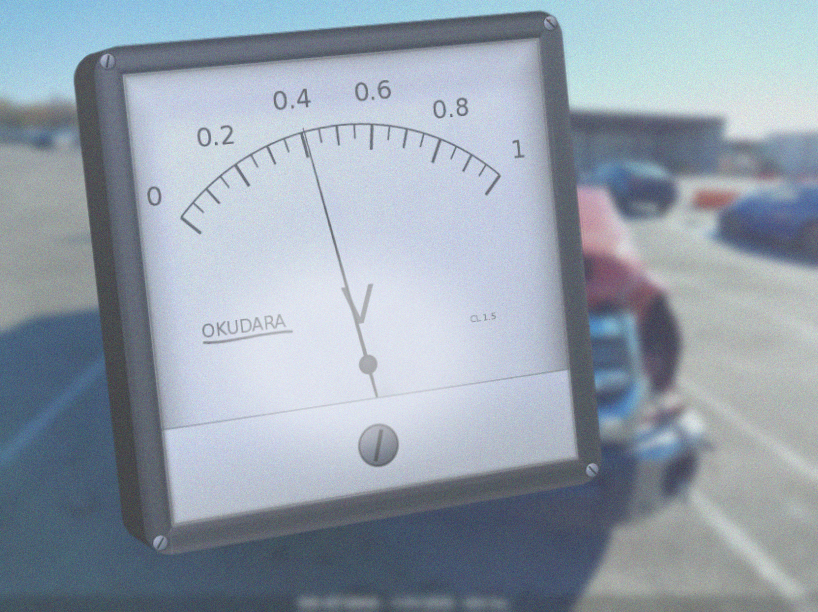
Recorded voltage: 0.4,V
